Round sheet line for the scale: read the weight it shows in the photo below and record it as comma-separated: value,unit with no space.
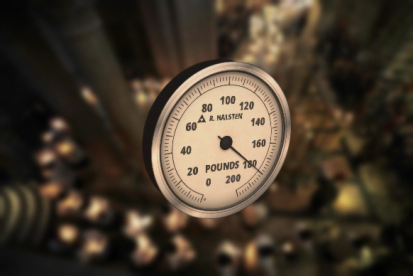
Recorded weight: 180,lb
